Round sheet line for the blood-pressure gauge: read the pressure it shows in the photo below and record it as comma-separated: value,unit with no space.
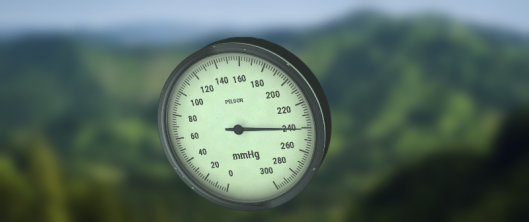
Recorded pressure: 240,mmHg
